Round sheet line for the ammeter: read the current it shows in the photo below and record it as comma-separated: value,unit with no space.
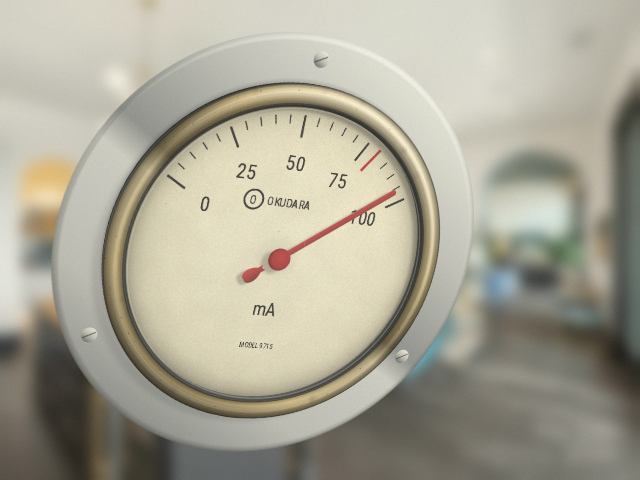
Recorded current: 95,mA
